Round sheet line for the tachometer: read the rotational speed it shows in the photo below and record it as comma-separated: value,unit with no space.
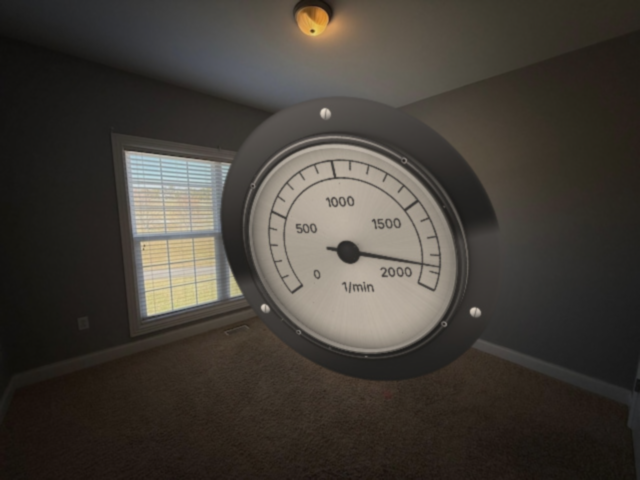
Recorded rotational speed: 1850,rpm
